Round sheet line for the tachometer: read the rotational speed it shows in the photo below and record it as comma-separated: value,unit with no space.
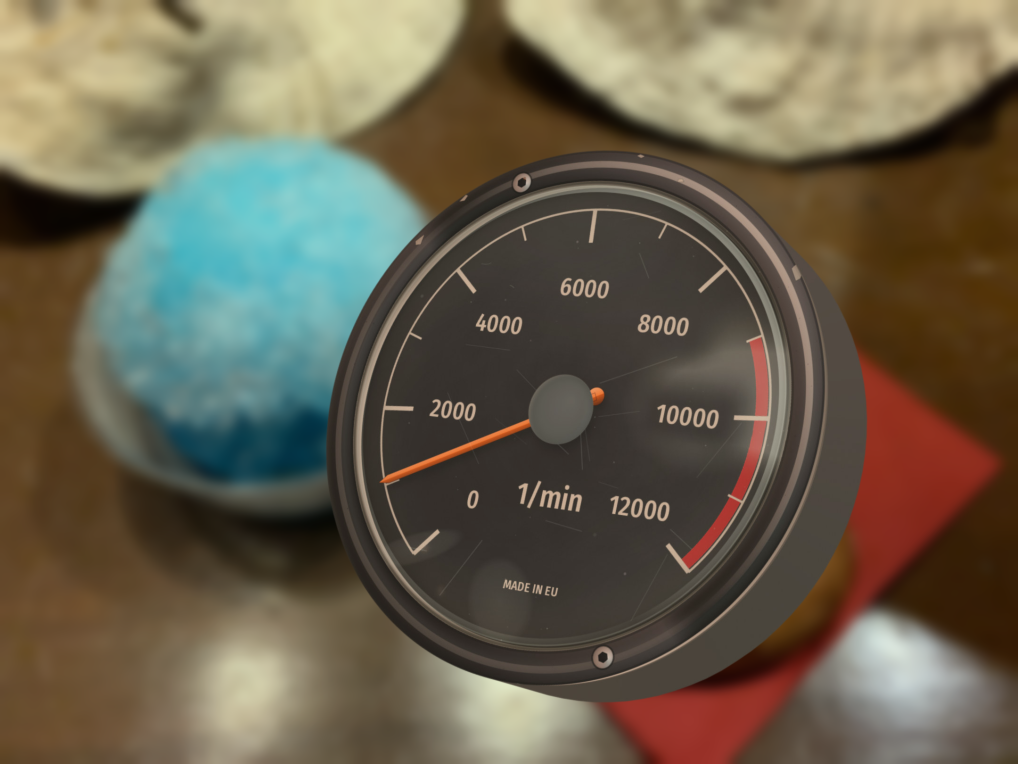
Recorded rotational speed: 1000,rpm
